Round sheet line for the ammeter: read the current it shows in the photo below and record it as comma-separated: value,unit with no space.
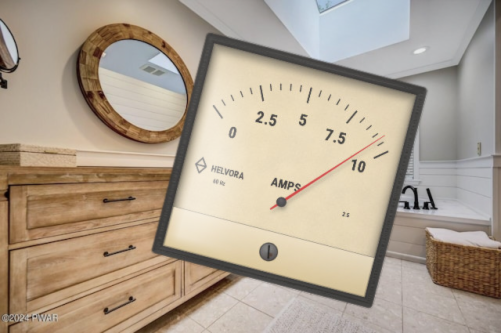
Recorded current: 9.25,A
